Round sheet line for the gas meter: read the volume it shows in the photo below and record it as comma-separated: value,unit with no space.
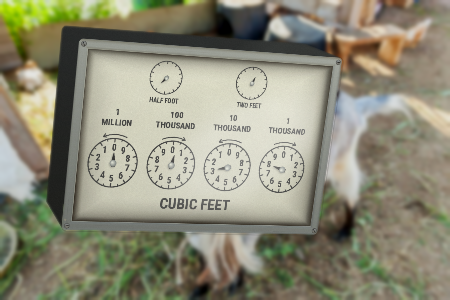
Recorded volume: 2800,ft³
